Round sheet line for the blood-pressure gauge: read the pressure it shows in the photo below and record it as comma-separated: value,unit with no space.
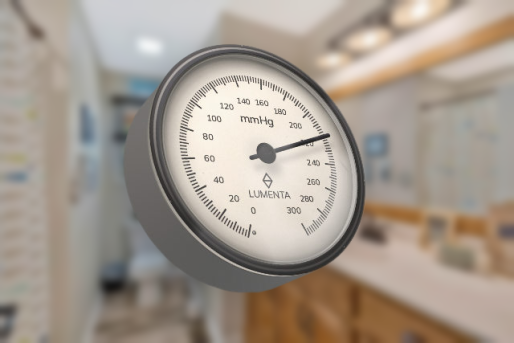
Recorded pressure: 220,mmHg
